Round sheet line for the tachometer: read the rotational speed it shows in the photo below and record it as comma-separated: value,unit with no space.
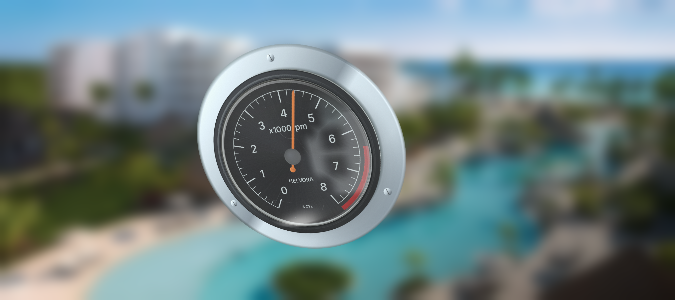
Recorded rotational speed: 4400,rpm
